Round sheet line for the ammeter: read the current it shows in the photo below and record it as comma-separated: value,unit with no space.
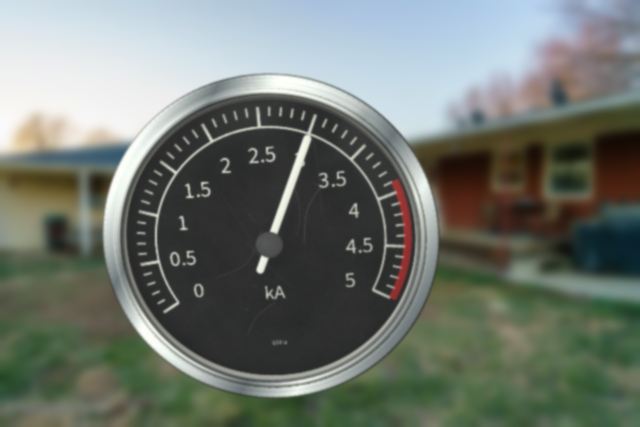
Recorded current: 3,kA
